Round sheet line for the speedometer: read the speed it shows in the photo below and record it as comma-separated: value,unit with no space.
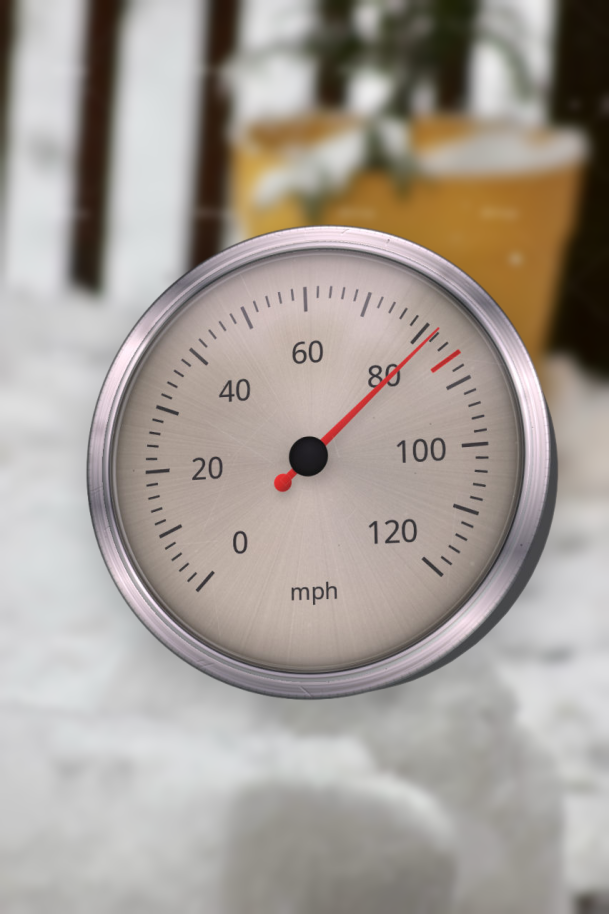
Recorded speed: 82,mph
